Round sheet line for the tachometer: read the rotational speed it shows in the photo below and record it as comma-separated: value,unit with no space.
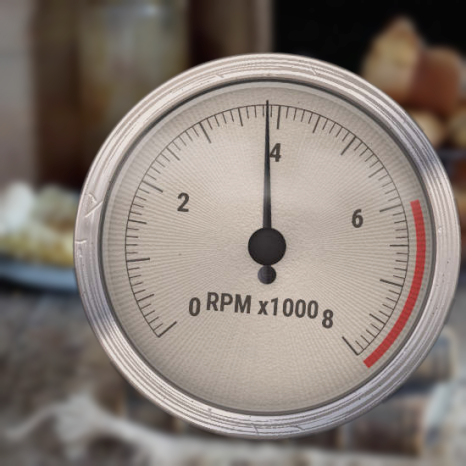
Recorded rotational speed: 3850,rpm
